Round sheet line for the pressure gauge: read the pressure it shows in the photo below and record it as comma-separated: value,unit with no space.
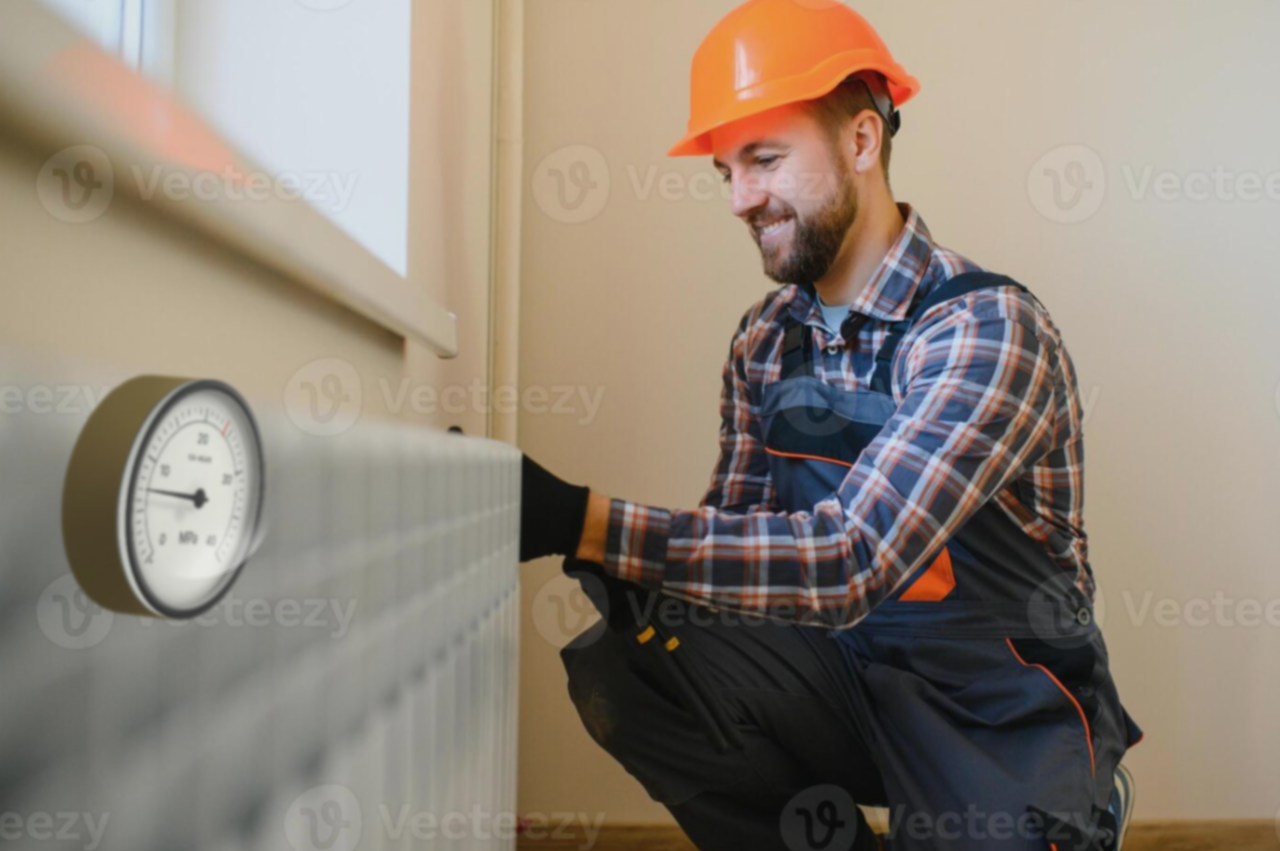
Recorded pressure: 7,MPa
